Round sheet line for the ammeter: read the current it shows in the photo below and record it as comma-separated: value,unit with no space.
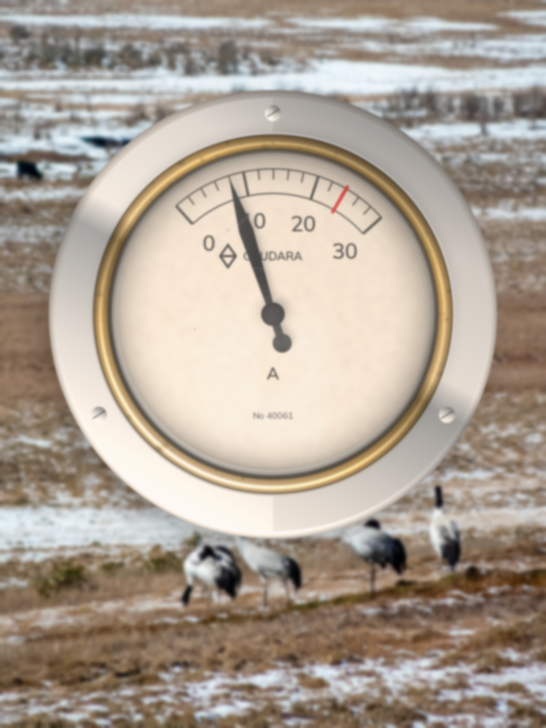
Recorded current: 8,A
